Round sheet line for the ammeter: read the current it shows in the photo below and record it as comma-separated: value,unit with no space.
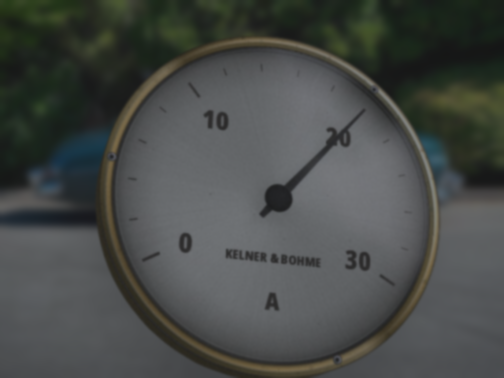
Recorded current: 20,A
